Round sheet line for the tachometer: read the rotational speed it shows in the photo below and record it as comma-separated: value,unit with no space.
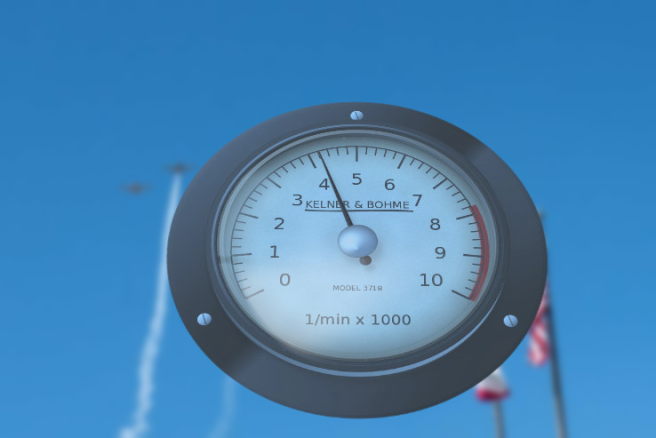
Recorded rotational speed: 4200,rpm
